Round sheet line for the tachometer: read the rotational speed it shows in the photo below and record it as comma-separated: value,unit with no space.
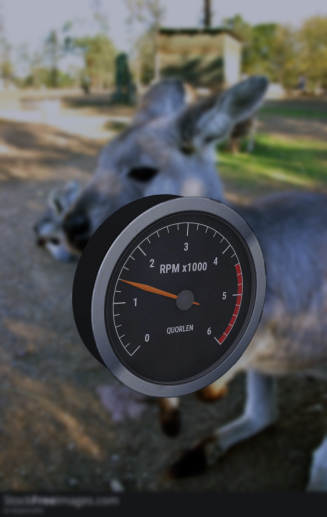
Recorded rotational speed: 1400,rpm
